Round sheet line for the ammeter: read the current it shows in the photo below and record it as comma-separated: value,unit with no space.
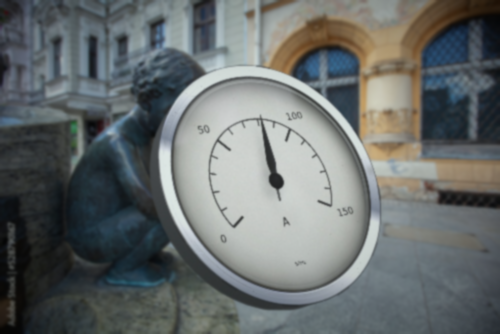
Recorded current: 80,A
